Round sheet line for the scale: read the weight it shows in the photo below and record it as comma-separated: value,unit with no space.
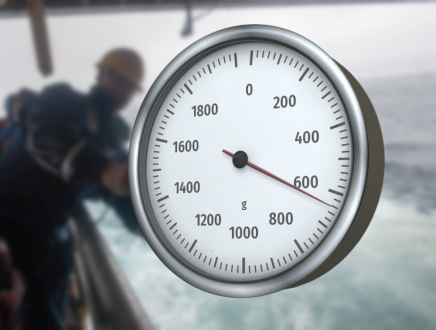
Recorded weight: 640,g
